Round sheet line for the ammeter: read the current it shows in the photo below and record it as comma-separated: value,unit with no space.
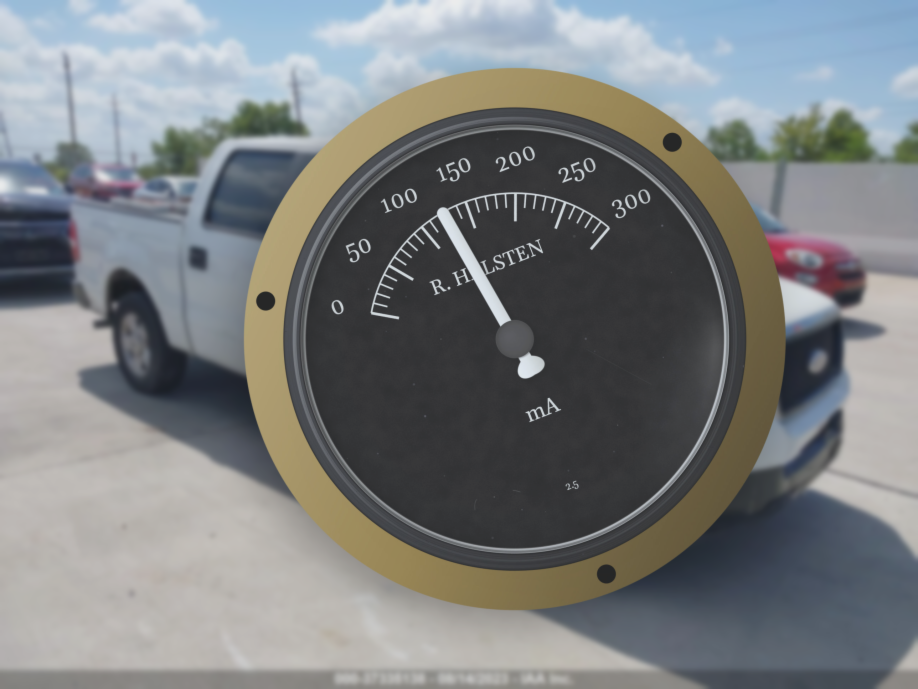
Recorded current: 125,mA
